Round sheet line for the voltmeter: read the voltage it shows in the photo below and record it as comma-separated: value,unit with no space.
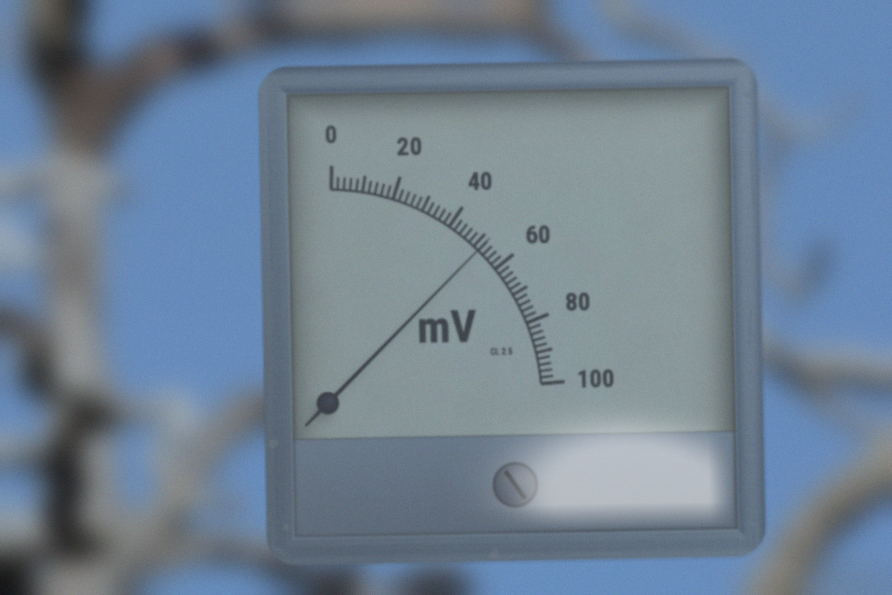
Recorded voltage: 52,mV
